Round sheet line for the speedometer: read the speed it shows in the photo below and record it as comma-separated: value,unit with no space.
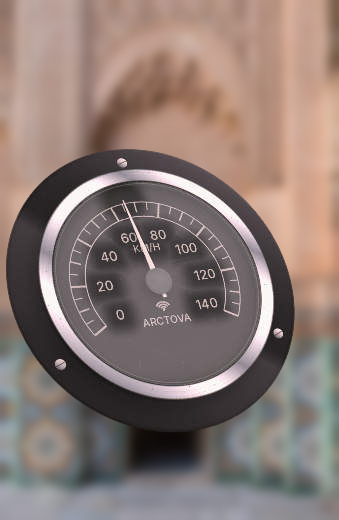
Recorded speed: 65,km/h
